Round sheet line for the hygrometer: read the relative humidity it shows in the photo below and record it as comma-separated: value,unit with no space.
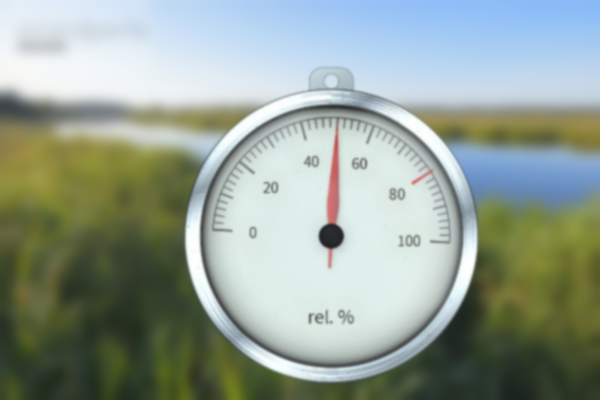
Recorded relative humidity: 50,%
